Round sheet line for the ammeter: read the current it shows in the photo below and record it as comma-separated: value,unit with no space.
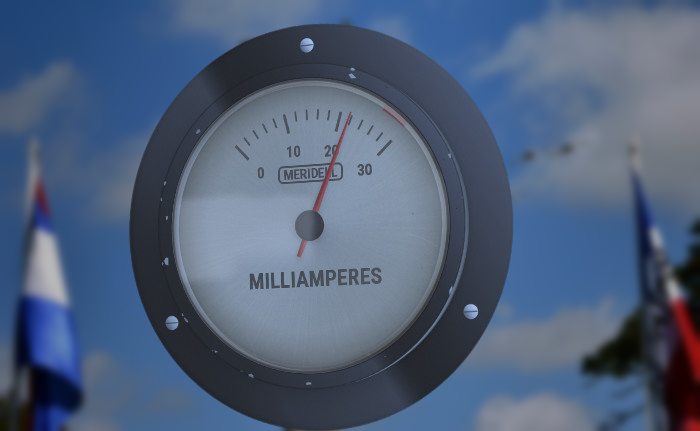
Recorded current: 22,mA
